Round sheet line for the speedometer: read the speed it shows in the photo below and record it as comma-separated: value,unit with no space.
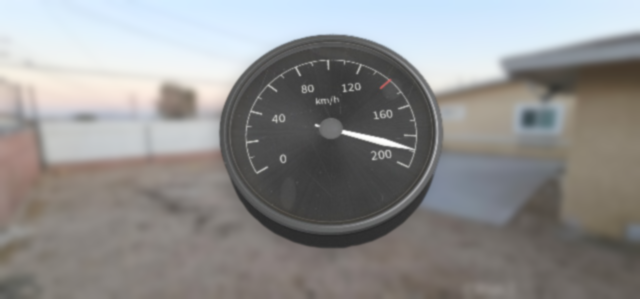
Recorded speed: 190,km/h
